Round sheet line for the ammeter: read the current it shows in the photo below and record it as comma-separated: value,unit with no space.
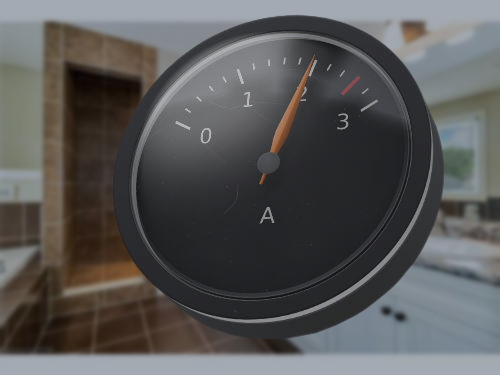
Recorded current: 2,A
